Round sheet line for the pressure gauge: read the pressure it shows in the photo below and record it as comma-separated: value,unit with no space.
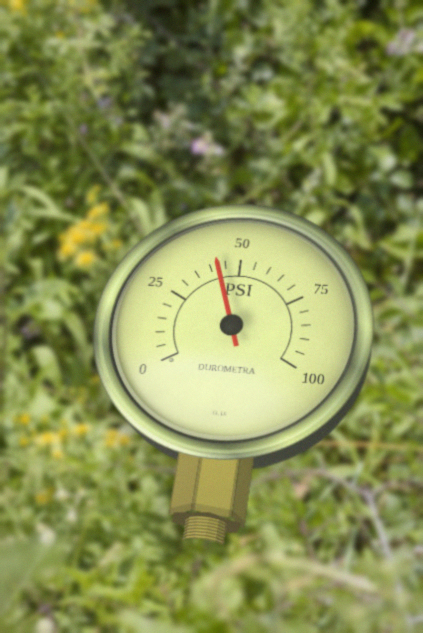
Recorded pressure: 42.5,psi
